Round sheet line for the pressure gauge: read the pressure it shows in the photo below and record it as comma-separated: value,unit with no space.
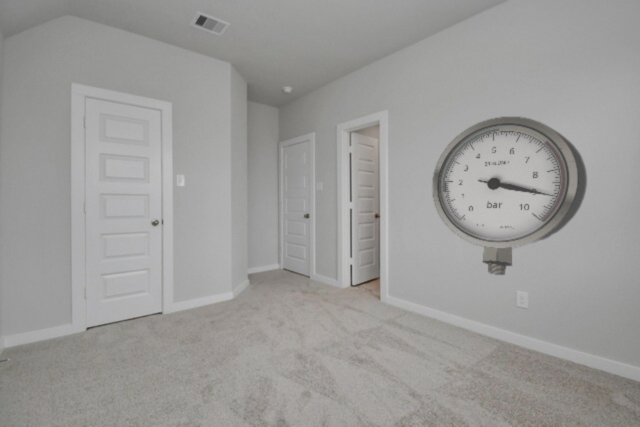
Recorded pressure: 9,bar
